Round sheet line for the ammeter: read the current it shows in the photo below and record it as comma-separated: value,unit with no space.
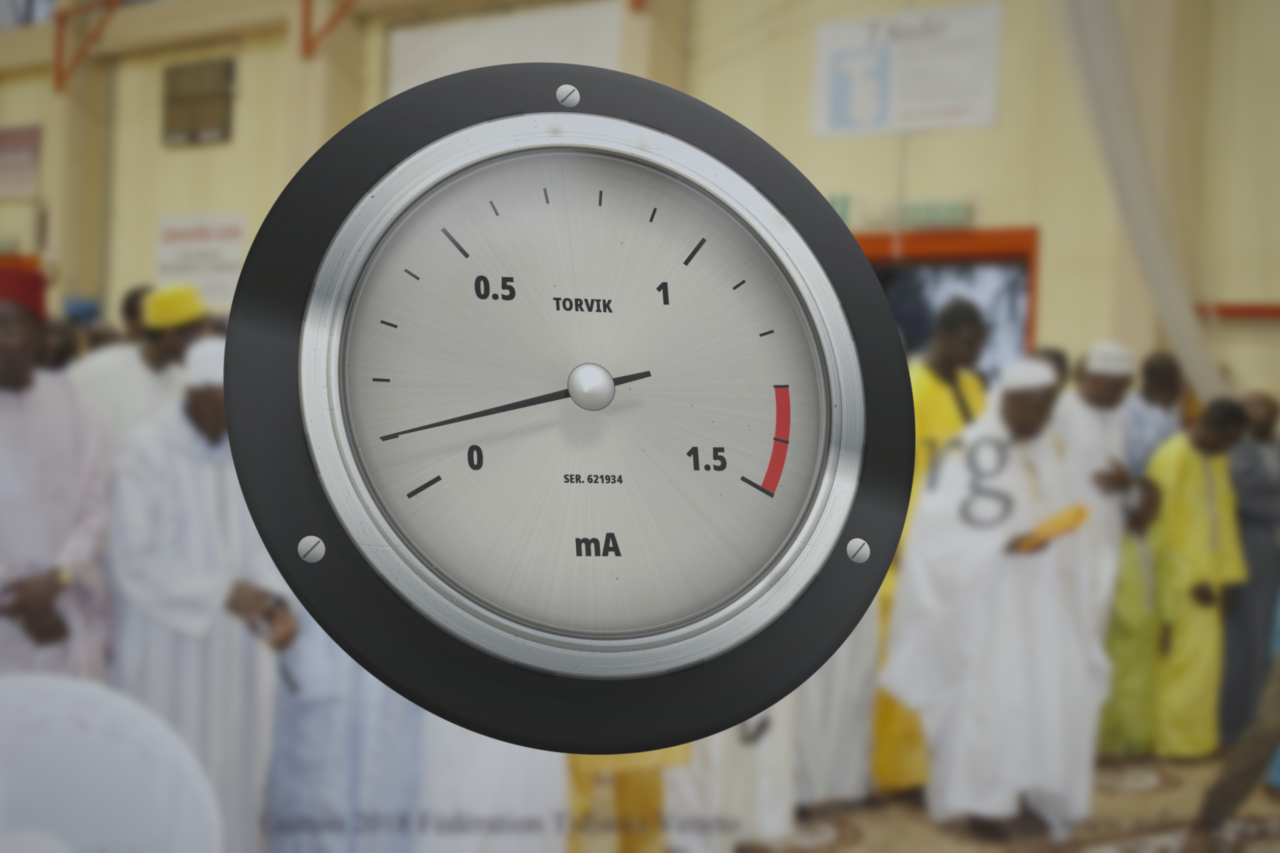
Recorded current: 0.1,mA
